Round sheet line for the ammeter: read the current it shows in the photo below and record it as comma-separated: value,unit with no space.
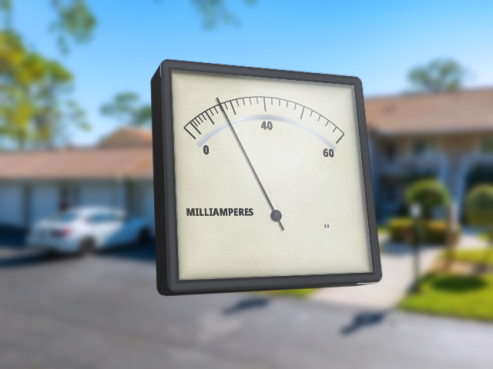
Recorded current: 26,mA
